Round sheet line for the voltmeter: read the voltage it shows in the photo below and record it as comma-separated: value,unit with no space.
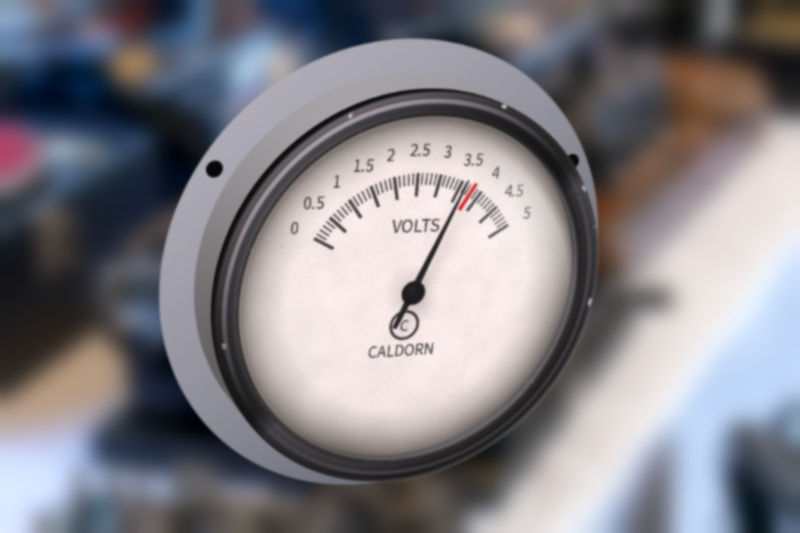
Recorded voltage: 3.5,V
